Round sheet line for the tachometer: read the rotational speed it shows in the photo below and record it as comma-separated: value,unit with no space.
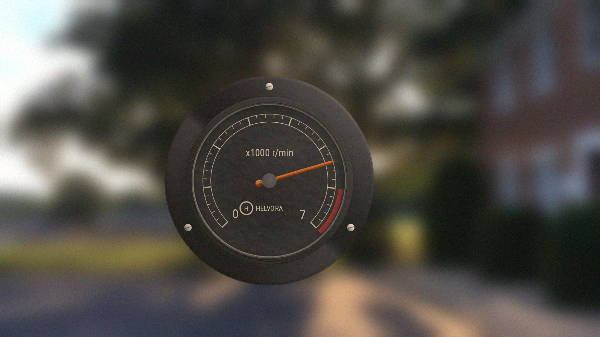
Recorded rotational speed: 5400,rpm
